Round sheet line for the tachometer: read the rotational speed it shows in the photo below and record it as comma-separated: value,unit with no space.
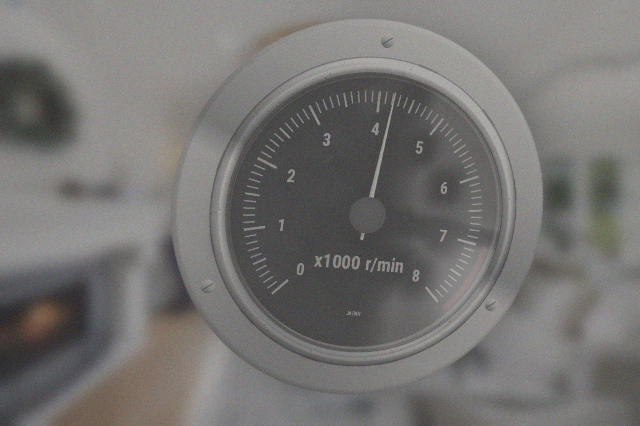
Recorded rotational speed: 4200,rpm
